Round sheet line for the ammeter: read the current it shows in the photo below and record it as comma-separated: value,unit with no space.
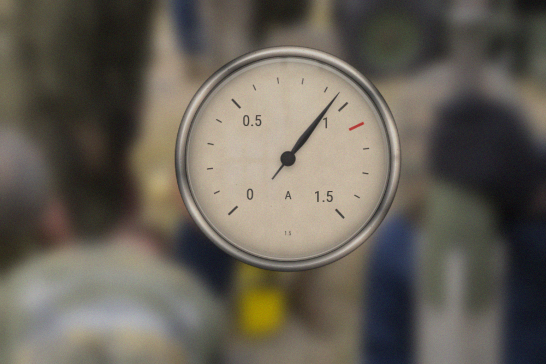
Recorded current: 0.95,A
